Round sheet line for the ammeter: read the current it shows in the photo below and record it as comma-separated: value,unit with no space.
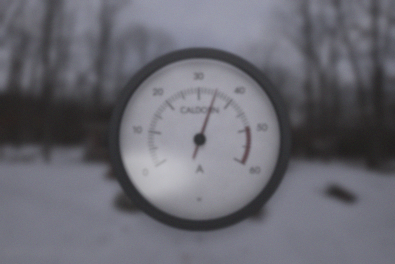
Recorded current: 35,A
